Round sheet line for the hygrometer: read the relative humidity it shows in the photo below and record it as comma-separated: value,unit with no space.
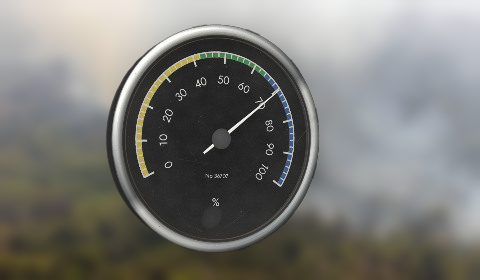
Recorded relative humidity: 70,%
